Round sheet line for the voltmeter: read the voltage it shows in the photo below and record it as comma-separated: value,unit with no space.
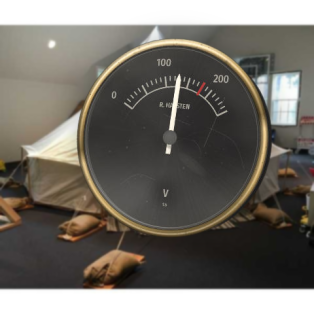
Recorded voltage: 130,V
